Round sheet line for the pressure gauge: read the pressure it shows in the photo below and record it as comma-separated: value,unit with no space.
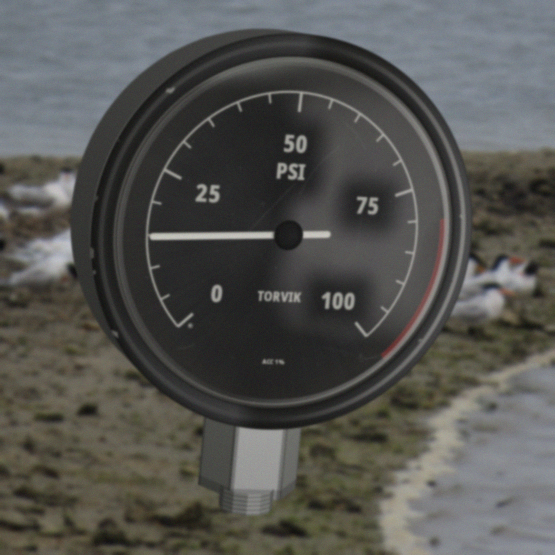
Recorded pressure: 15,psi
